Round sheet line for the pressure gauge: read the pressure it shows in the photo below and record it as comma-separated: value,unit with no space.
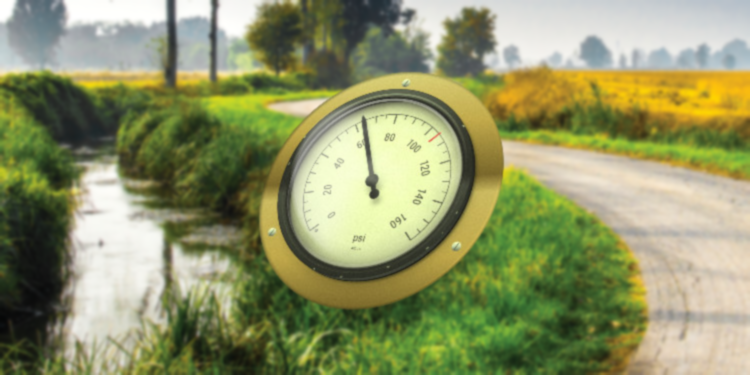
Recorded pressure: 65,psi
